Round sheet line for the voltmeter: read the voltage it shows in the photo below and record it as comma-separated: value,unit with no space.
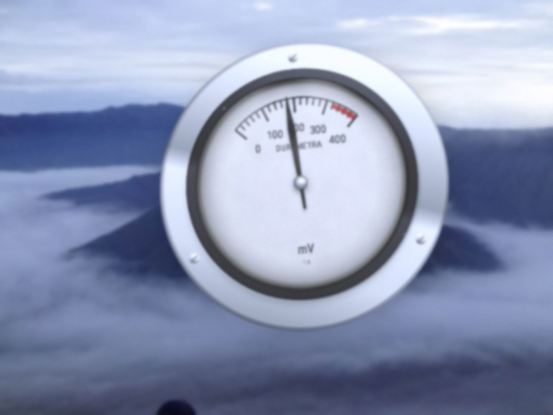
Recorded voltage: 180,mV
